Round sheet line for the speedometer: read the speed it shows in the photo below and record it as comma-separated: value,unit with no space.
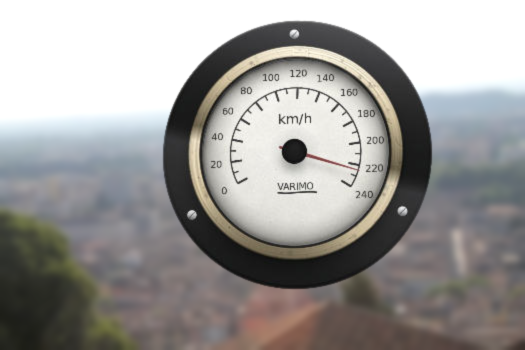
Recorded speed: 225,km/h
